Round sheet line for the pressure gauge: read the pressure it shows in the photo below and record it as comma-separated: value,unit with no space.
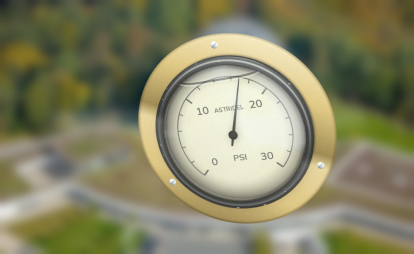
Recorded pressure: 17,psi
